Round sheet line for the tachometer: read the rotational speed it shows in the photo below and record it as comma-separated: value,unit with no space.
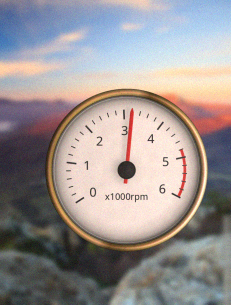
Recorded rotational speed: 3200,rpm
